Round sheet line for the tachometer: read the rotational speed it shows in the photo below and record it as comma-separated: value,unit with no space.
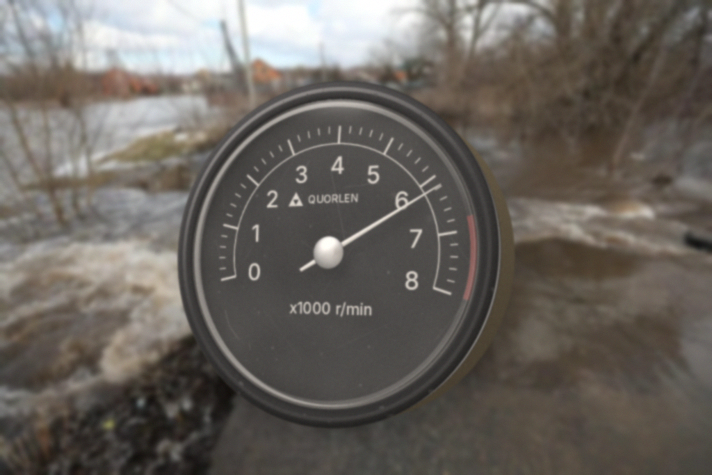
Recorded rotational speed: 6200,rpm
